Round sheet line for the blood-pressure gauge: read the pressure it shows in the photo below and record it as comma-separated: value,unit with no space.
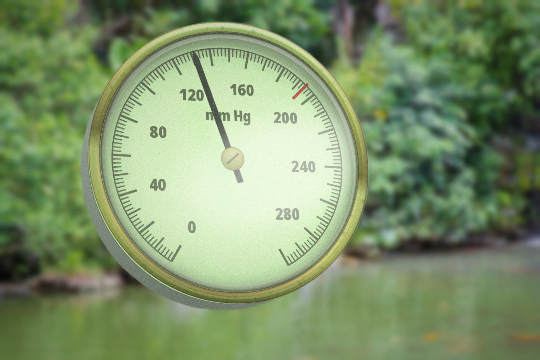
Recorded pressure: 130,mmHg
